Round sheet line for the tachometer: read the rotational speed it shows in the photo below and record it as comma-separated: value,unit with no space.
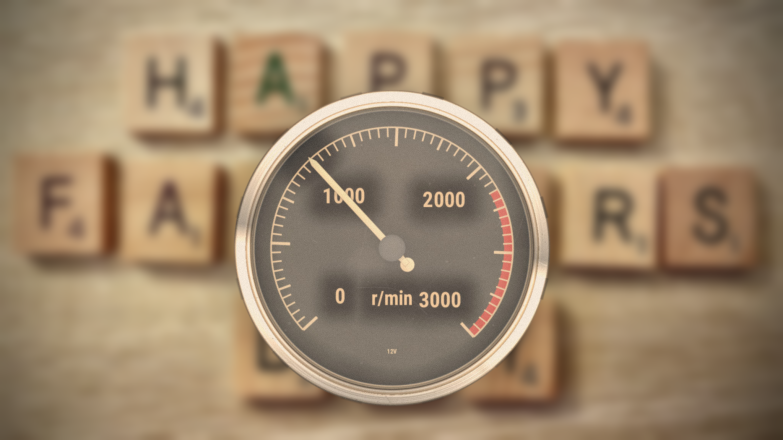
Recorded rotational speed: 1000,rpm
